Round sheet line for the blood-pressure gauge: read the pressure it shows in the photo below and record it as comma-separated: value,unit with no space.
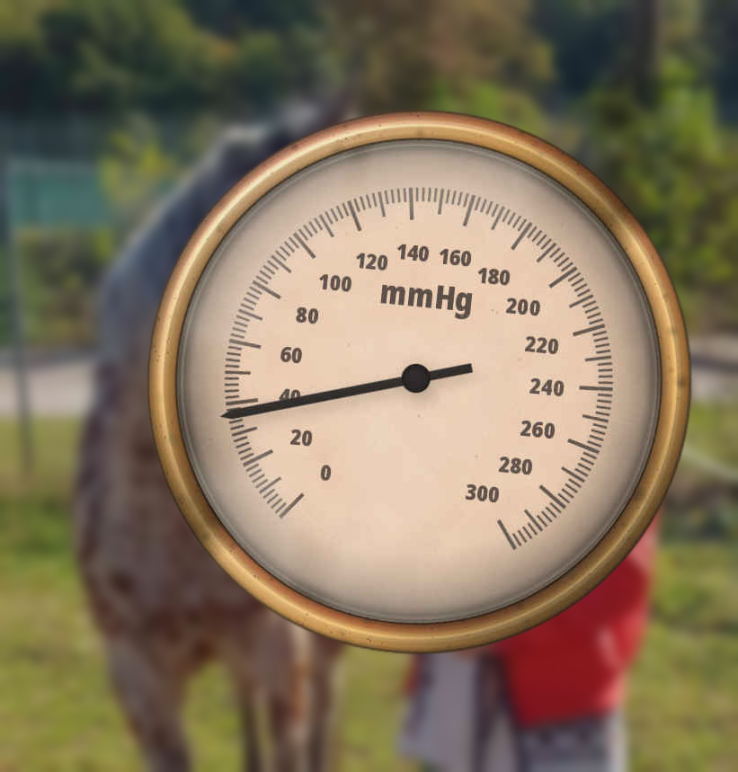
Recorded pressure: 36,mmHg
